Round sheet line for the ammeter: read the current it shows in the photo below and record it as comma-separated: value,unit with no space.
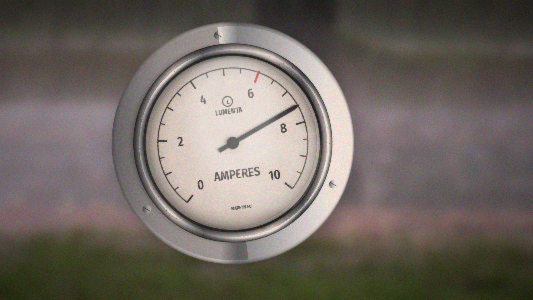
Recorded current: 7.5,A
